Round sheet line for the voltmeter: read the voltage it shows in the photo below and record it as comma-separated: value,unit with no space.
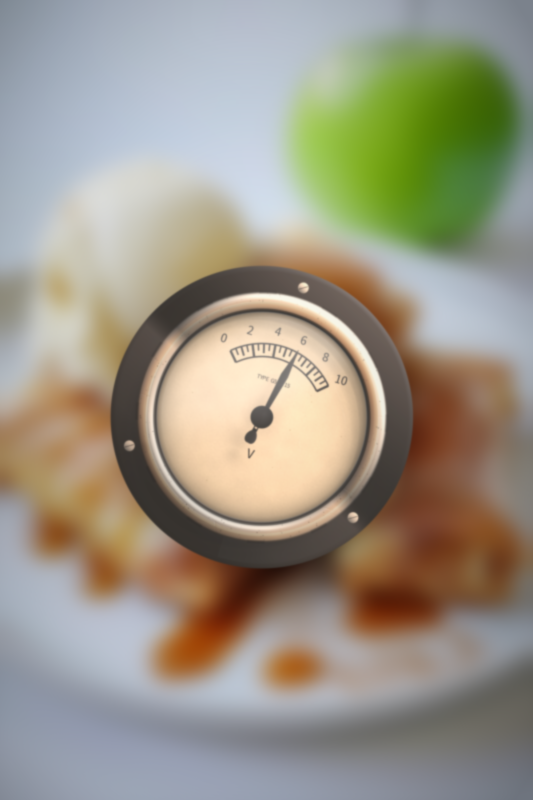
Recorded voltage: 6,V
